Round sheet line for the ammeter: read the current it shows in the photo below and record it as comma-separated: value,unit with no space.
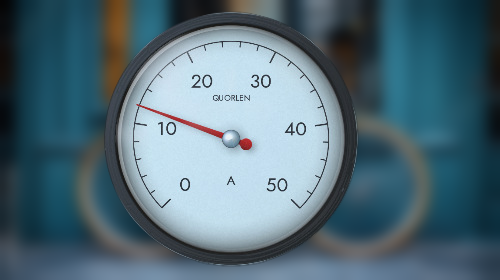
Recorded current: 12,A
